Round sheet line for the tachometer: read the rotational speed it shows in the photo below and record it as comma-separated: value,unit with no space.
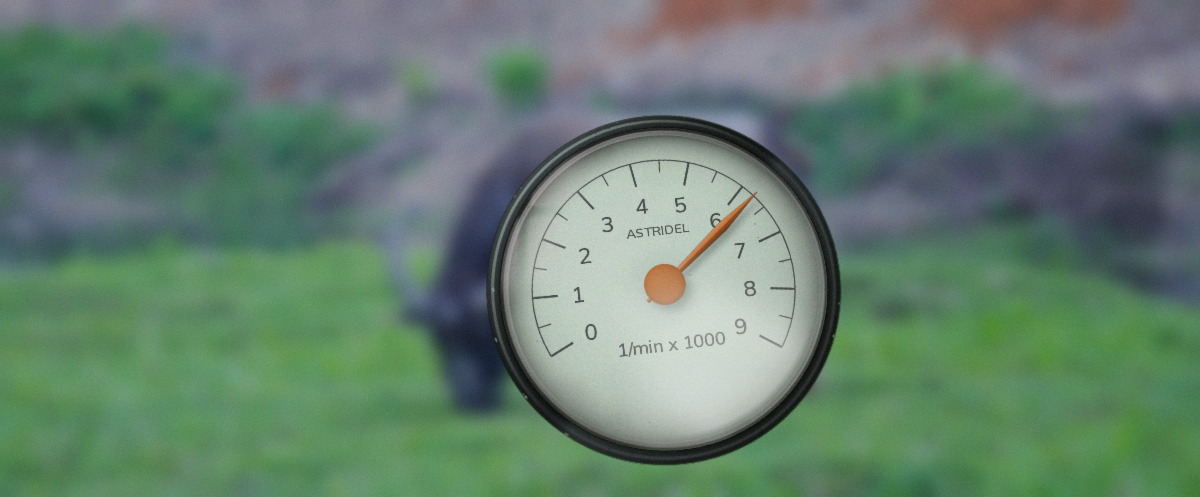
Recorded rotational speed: 6250,rpm
